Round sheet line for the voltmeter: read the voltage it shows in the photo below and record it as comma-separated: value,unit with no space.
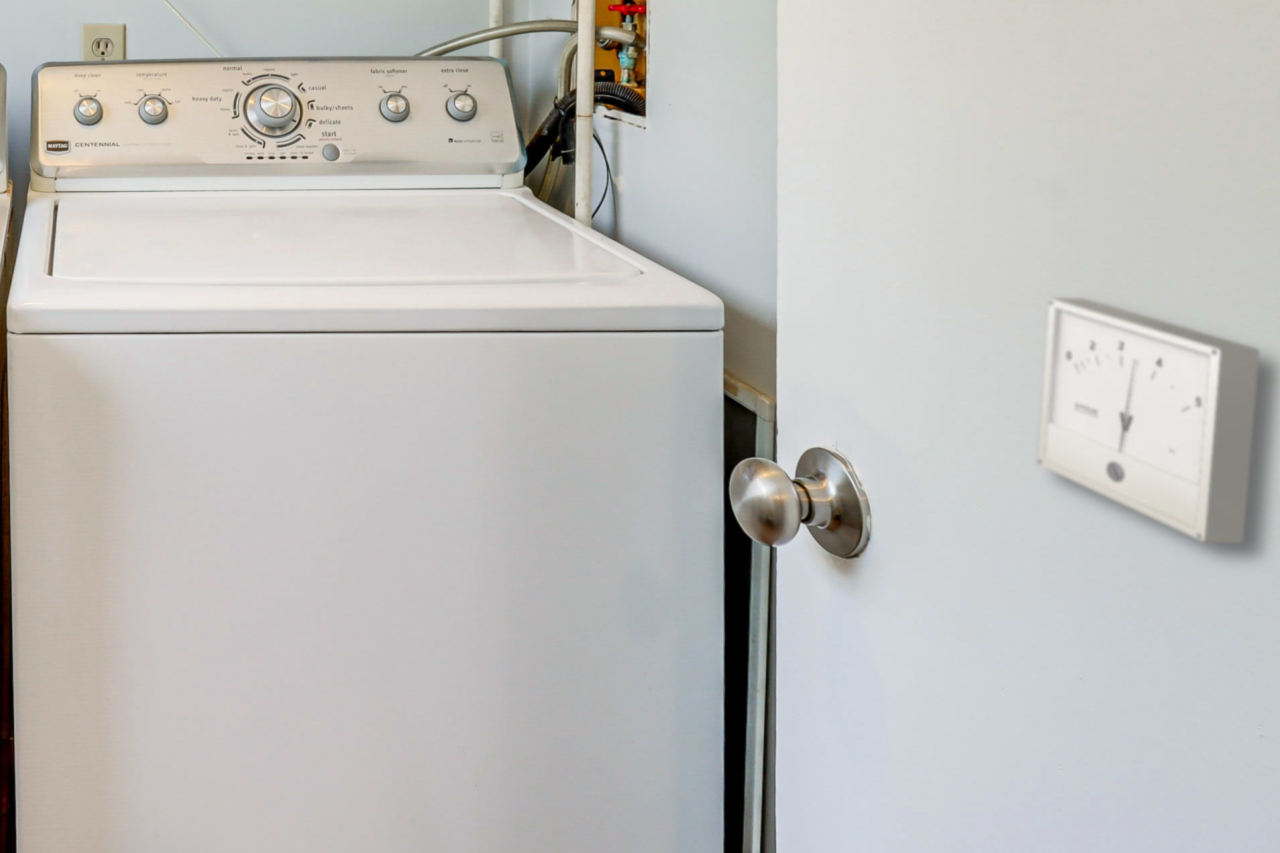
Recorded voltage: 3.5,V
